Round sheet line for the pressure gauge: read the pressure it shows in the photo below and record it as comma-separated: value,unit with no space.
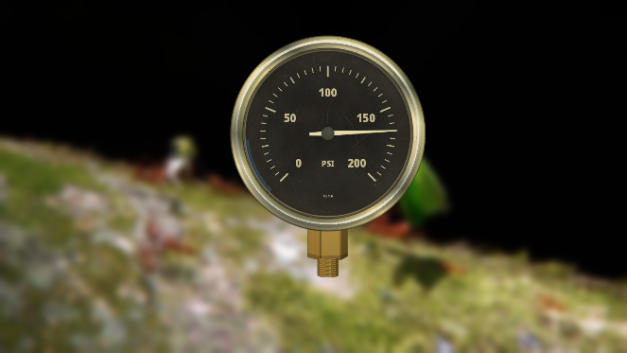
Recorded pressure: 165,psi
